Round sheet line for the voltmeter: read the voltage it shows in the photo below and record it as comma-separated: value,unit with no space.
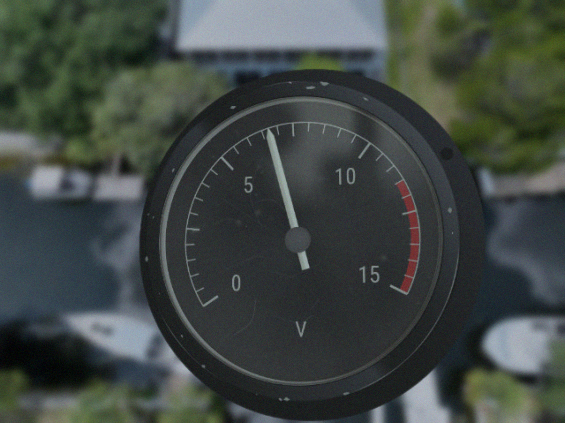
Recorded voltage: 6.75,V
